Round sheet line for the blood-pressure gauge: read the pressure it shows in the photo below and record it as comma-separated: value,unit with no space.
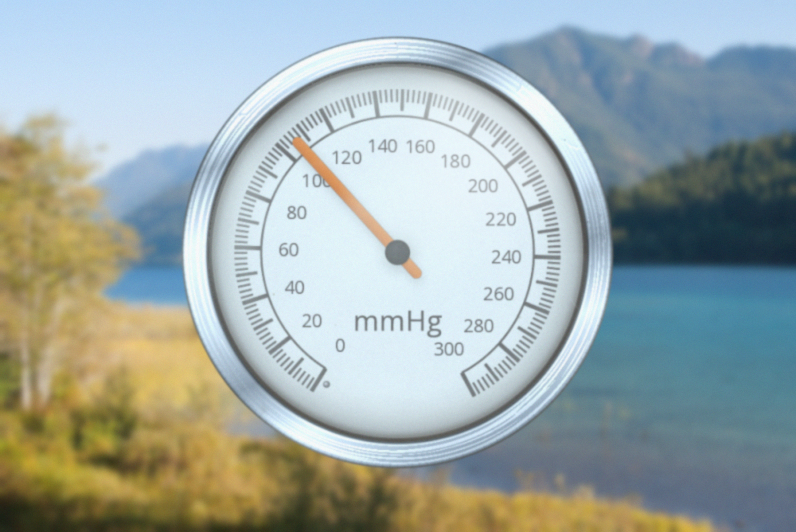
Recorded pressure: 106,mmHg
